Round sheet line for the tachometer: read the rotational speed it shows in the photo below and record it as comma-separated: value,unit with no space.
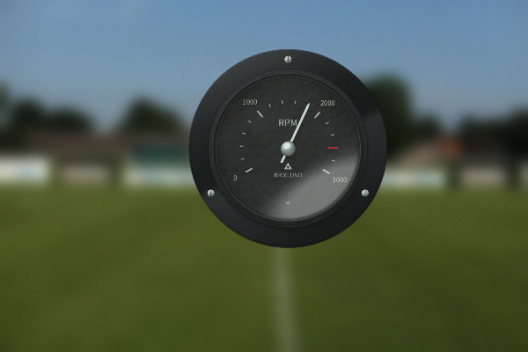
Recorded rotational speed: 1800,rpm
